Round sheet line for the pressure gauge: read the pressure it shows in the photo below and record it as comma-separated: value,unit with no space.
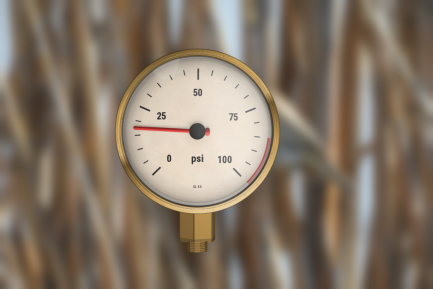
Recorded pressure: 17.5,psi
